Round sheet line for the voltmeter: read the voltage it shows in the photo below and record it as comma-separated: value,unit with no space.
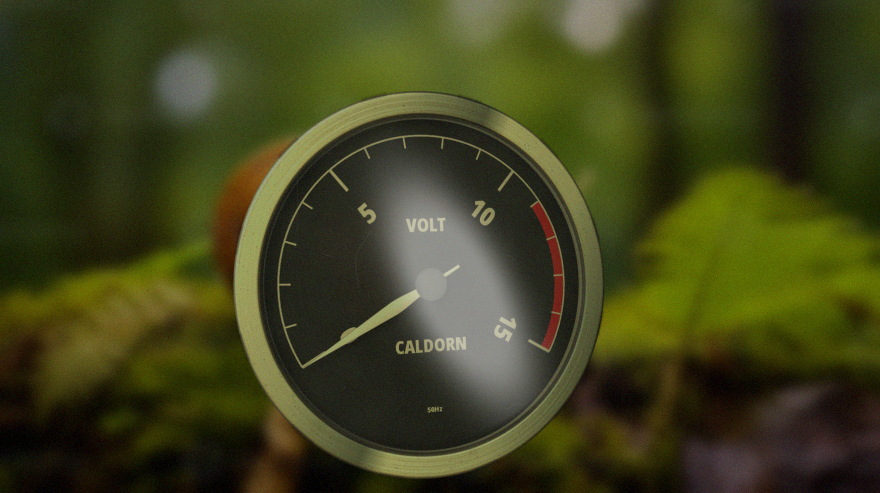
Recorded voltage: 0,V
